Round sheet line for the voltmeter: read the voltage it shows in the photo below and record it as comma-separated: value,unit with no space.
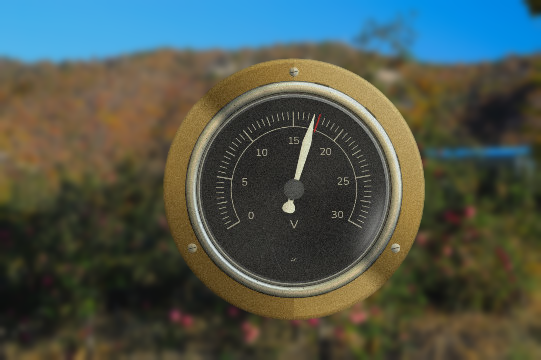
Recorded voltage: 17,V
